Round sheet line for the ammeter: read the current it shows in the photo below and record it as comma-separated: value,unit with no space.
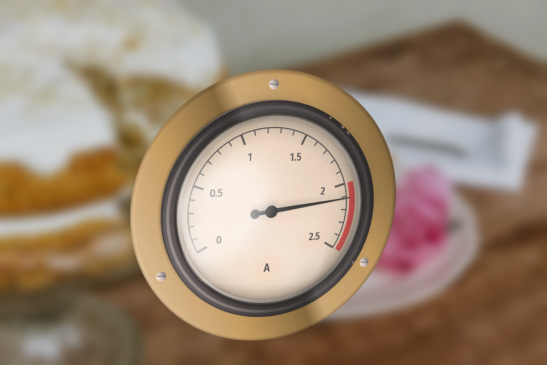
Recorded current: 2.1,A
